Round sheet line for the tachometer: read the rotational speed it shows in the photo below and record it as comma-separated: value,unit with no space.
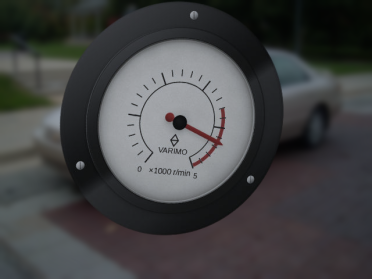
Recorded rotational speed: 4300,rpm
